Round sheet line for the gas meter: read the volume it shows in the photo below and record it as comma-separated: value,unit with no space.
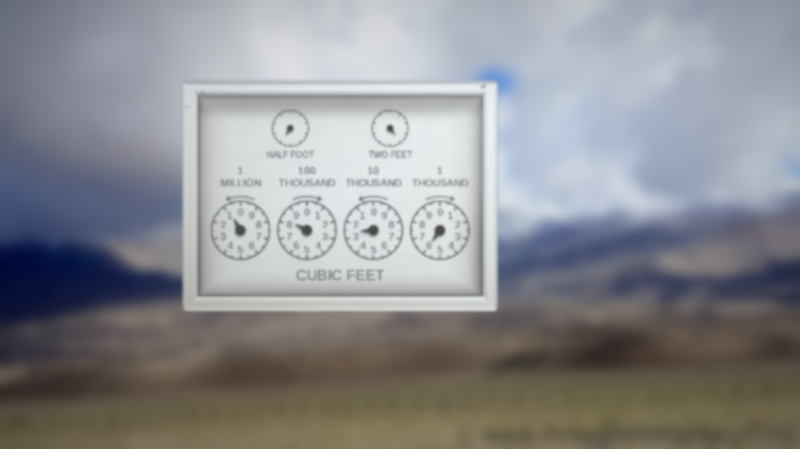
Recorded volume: 82600,ft³
